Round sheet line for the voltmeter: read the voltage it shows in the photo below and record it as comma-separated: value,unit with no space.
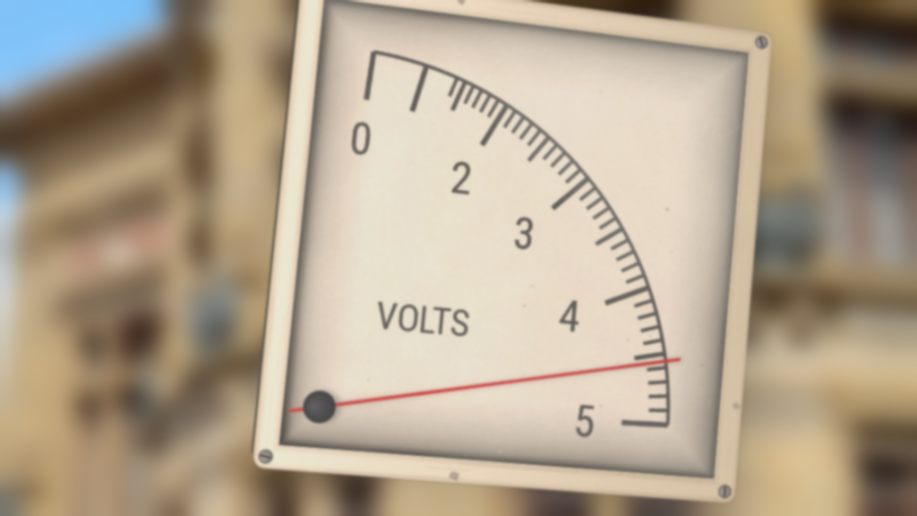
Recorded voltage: 4.55,V
